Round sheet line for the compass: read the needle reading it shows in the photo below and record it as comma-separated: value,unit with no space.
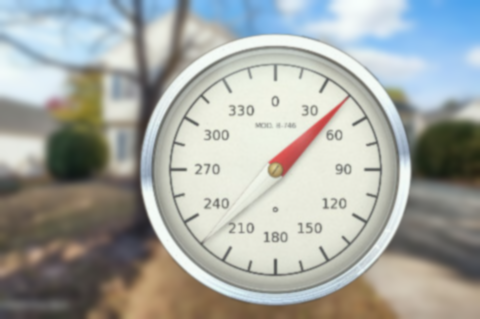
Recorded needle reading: 45,°
